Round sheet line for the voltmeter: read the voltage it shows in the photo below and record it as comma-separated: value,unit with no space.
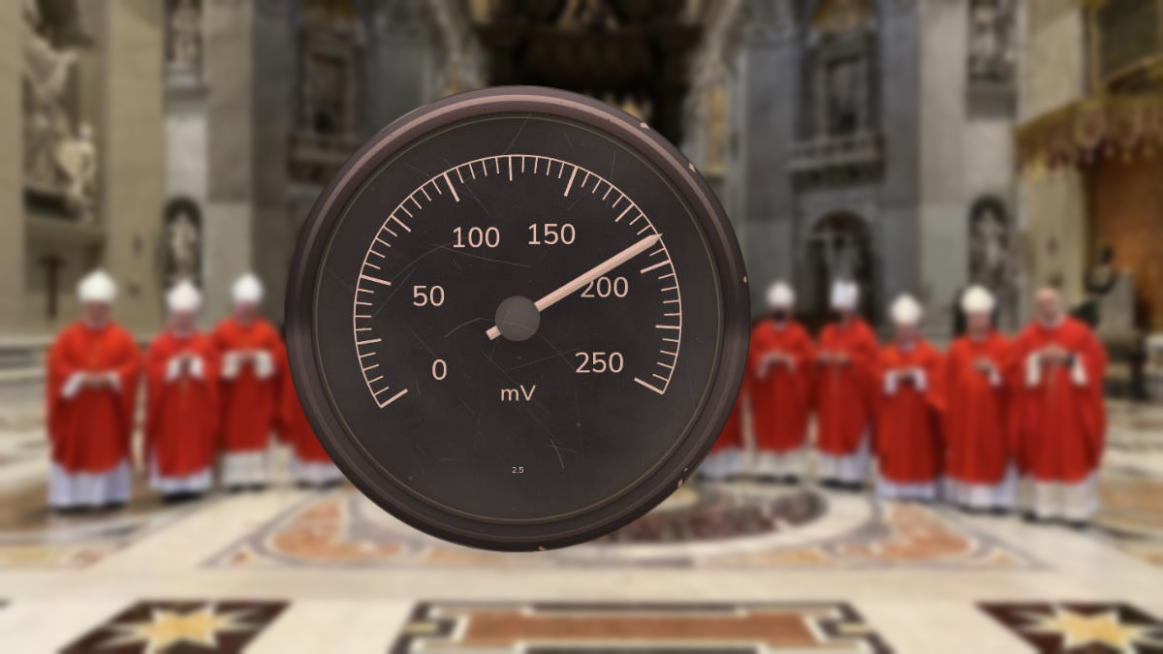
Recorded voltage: 190,mV
